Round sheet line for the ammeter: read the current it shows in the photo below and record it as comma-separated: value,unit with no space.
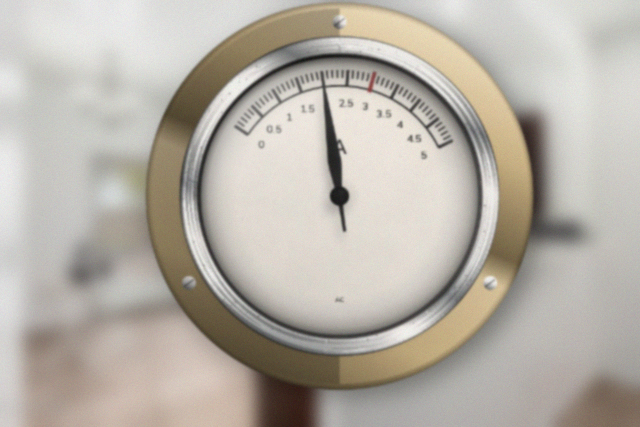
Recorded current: 2,A
